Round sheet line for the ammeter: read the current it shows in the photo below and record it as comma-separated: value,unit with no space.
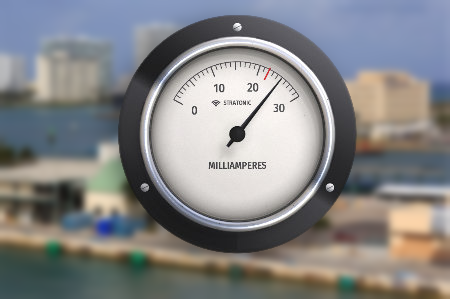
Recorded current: 25,mA
